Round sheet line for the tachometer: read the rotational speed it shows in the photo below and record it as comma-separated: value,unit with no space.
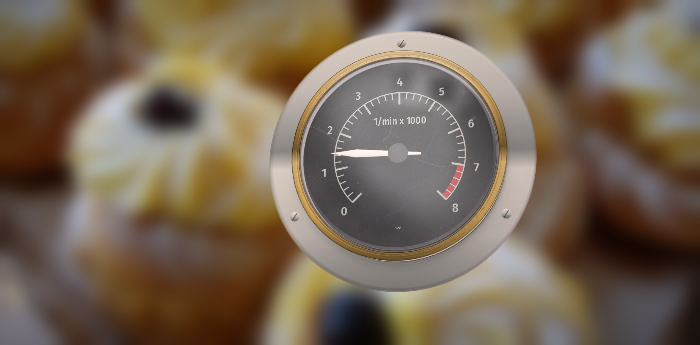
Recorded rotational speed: 1400,rpm
